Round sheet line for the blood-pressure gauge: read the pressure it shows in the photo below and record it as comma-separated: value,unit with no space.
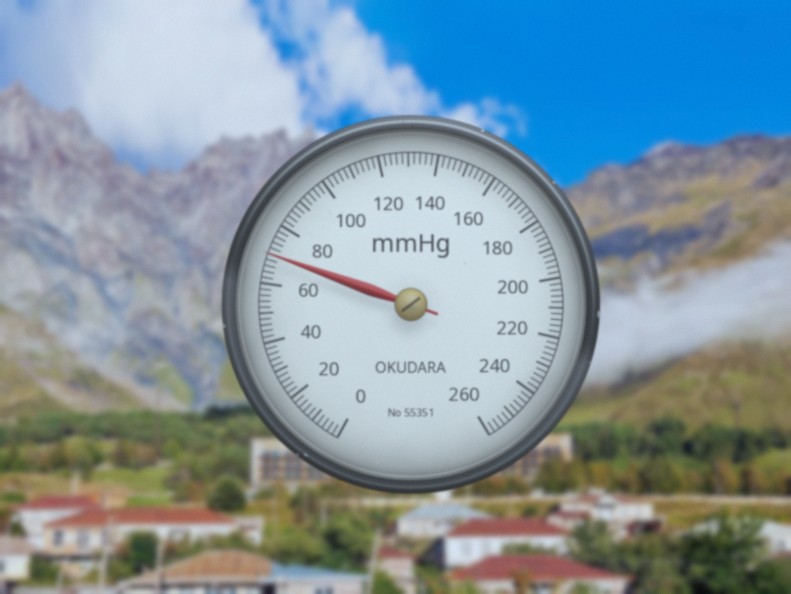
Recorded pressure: 70,mmHg
